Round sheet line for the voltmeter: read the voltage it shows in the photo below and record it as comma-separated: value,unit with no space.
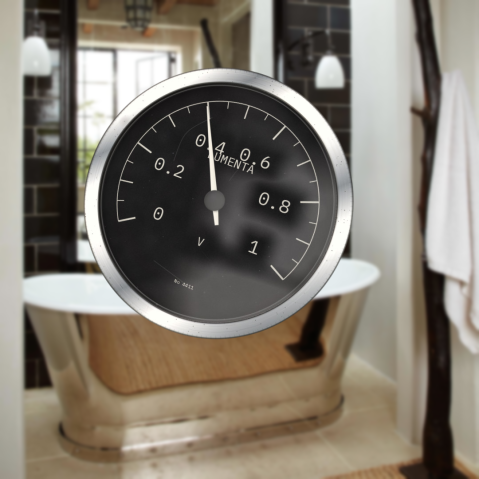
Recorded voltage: 0.4,V
